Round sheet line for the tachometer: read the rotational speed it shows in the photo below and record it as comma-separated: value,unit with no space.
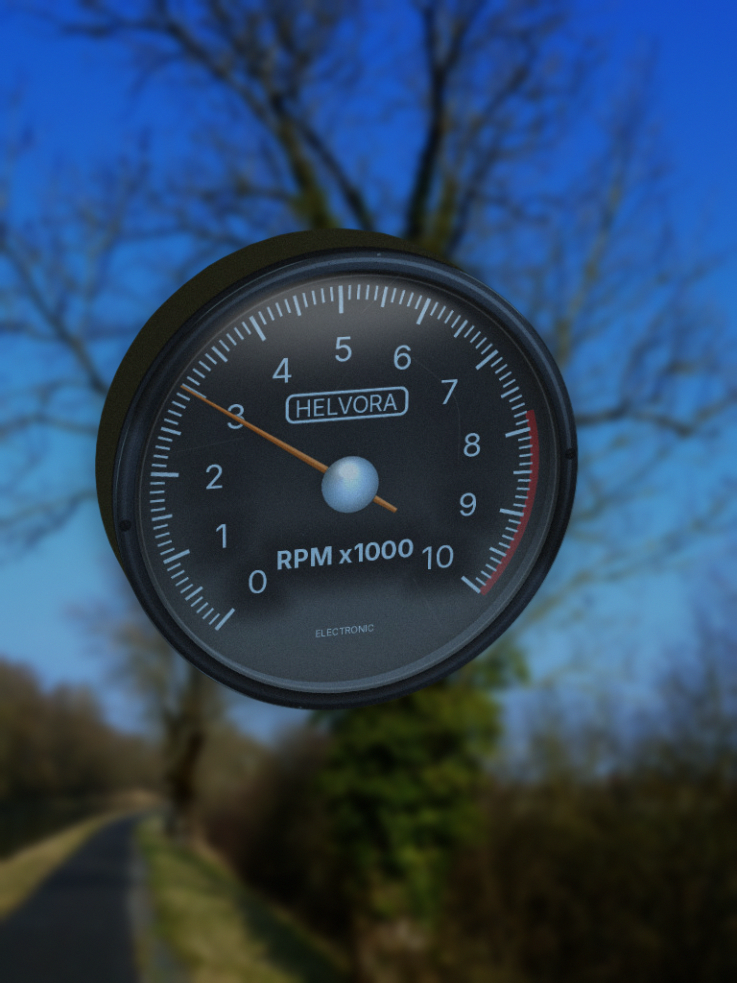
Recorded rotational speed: 3000,rpm
